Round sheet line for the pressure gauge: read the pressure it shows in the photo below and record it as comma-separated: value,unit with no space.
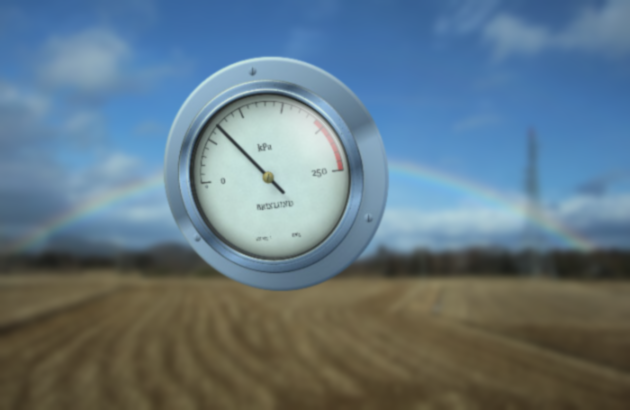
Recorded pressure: 70,kPa
